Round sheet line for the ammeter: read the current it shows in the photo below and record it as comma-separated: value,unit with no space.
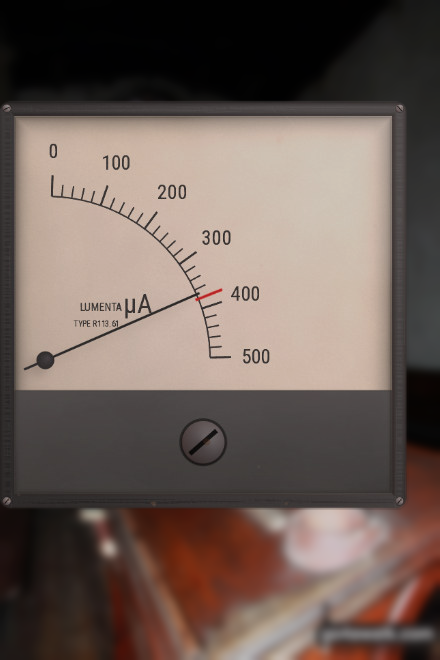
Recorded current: 370,µA
